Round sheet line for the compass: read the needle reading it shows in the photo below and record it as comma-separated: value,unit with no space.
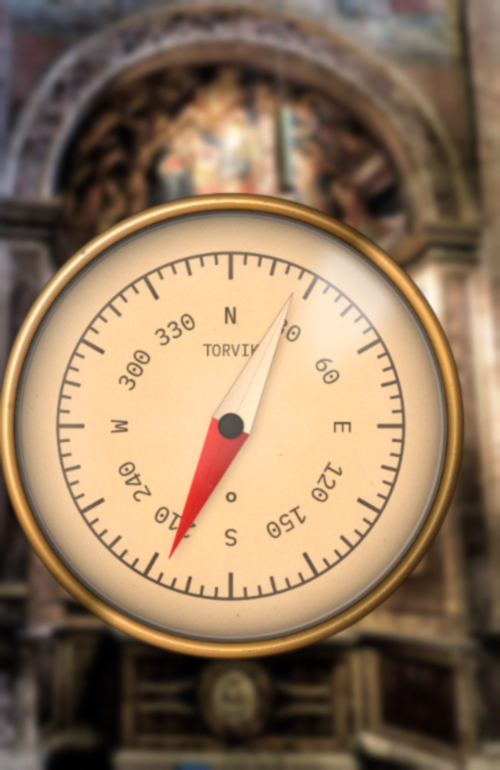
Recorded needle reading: 205,°
